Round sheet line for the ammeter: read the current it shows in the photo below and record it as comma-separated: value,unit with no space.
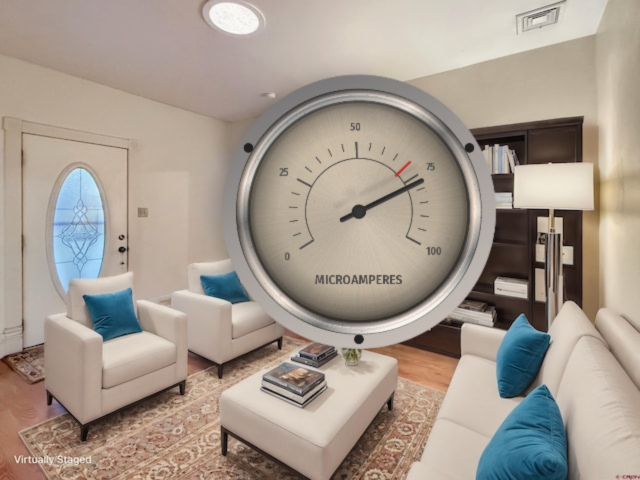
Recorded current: 77.5,µA
